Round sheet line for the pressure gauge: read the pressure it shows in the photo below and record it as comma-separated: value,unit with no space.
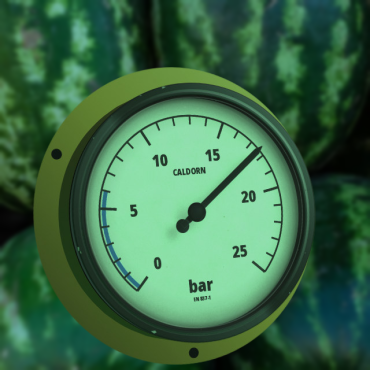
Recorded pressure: 17.5,bar
